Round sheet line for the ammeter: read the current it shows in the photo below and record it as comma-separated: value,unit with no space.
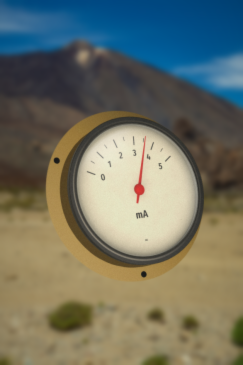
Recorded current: 3.5,mA
